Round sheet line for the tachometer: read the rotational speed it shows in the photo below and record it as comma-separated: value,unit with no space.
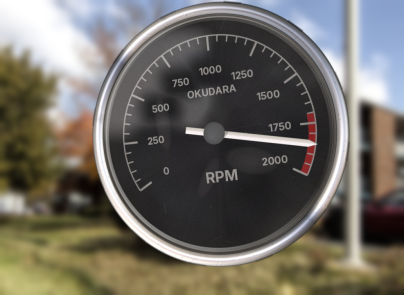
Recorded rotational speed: 1850,rpm
